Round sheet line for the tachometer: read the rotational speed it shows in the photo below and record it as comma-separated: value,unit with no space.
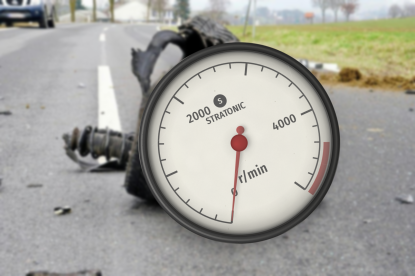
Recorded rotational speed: 0,rpm
